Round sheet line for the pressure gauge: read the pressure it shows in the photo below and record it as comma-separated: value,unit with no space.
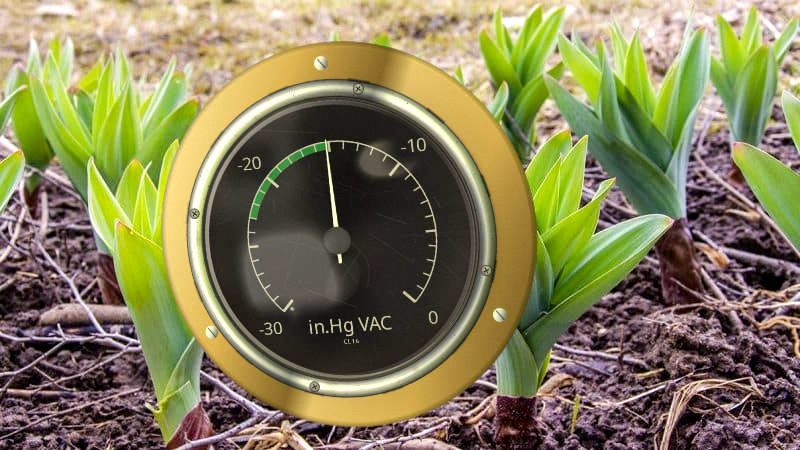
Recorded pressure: -15,inHg
